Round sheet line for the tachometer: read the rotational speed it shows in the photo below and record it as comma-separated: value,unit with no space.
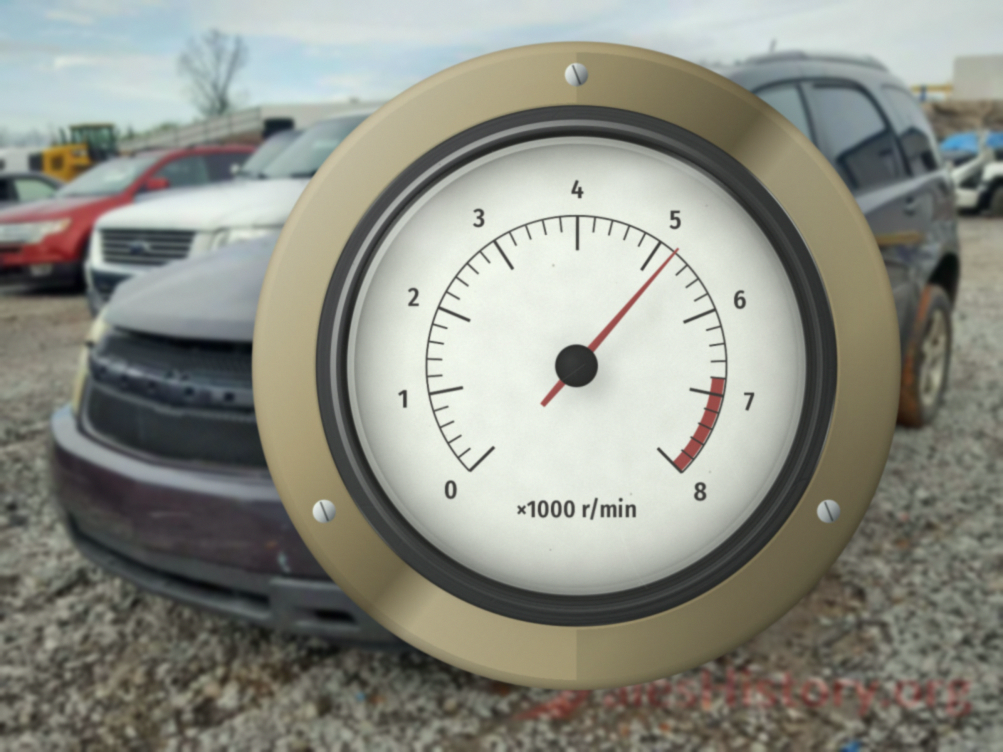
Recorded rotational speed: 5200,rpm
